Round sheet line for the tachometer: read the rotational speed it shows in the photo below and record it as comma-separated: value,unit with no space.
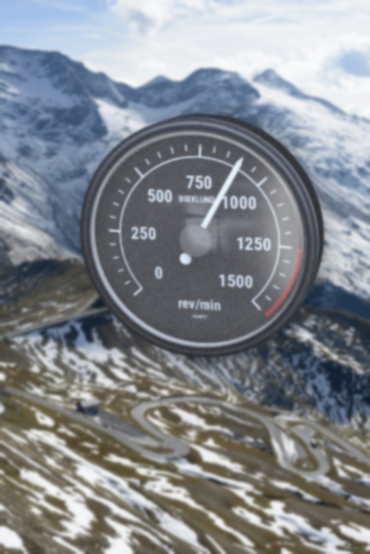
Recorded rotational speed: 900,rpm
